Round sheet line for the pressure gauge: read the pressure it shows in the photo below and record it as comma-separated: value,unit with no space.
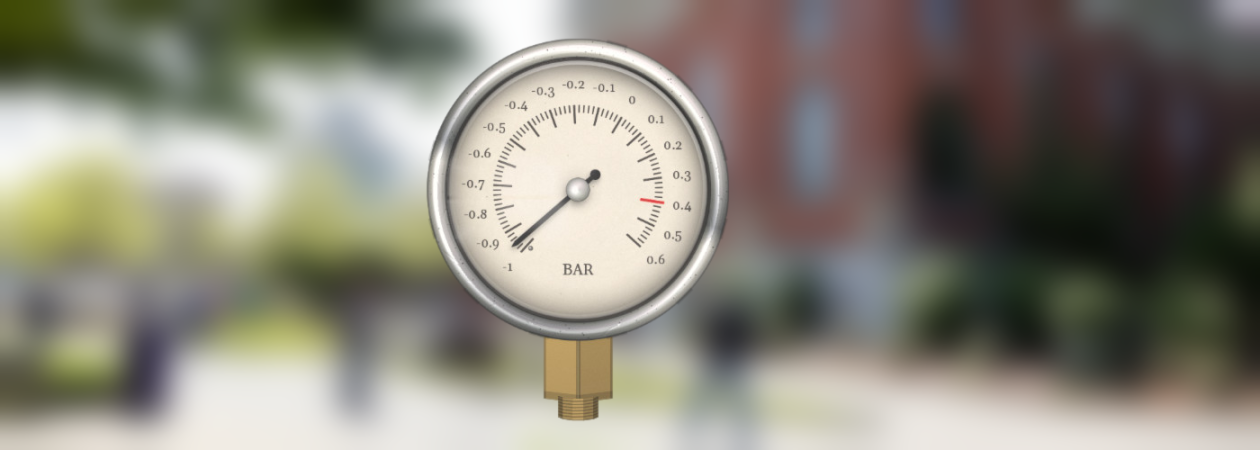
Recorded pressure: -0.96,bar
